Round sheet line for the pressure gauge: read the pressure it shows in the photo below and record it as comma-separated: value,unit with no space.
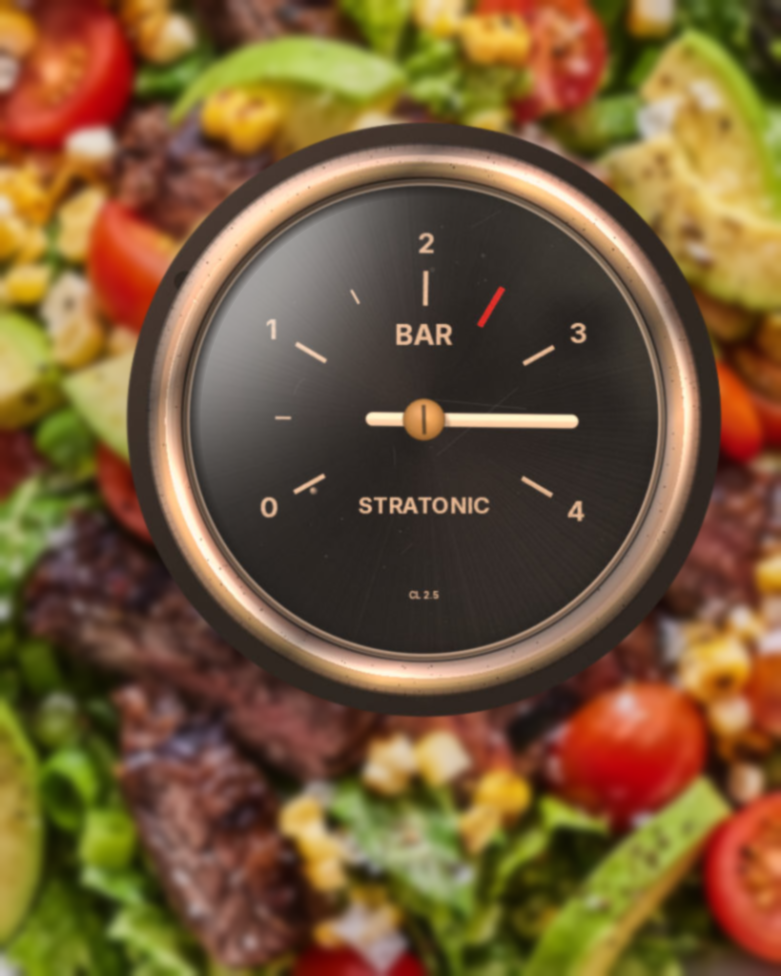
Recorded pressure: 3.5,bar
